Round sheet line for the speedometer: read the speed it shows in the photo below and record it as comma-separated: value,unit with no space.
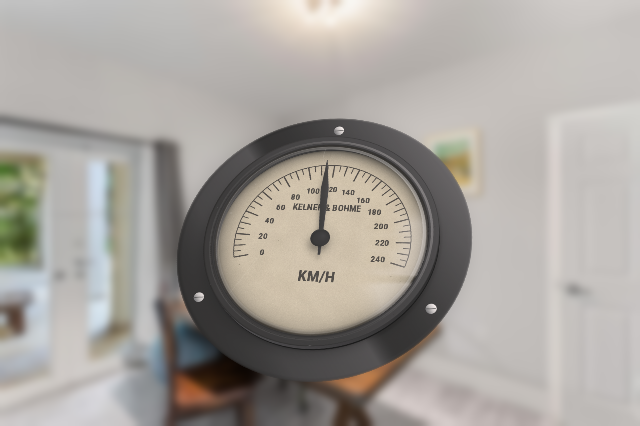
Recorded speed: 115,km/h
